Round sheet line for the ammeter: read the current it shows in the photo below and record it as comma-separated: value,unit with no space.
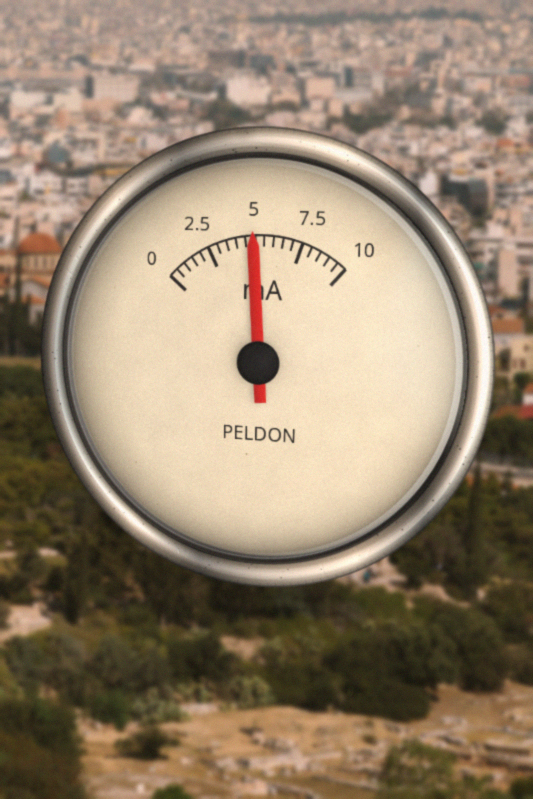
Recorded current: 5,mA
